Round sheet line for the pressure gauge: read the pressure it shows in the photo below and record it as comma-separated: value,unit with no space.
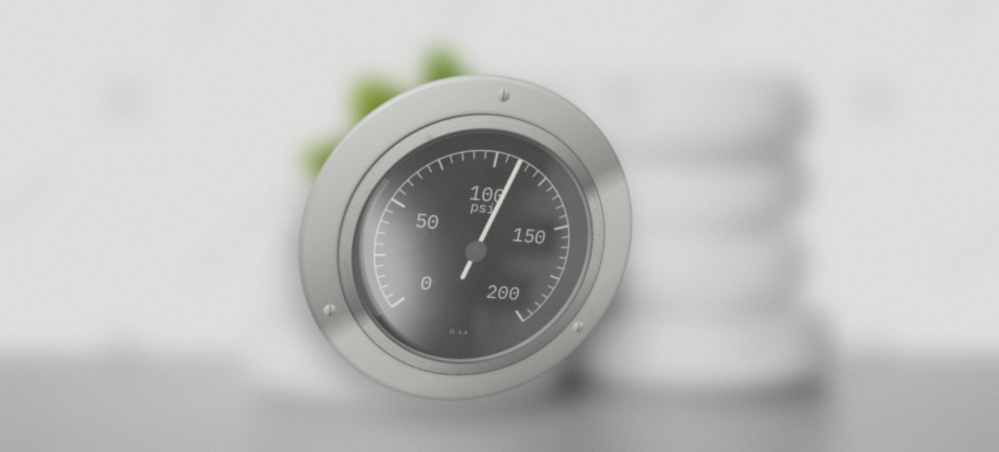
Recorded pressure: 110,psi
